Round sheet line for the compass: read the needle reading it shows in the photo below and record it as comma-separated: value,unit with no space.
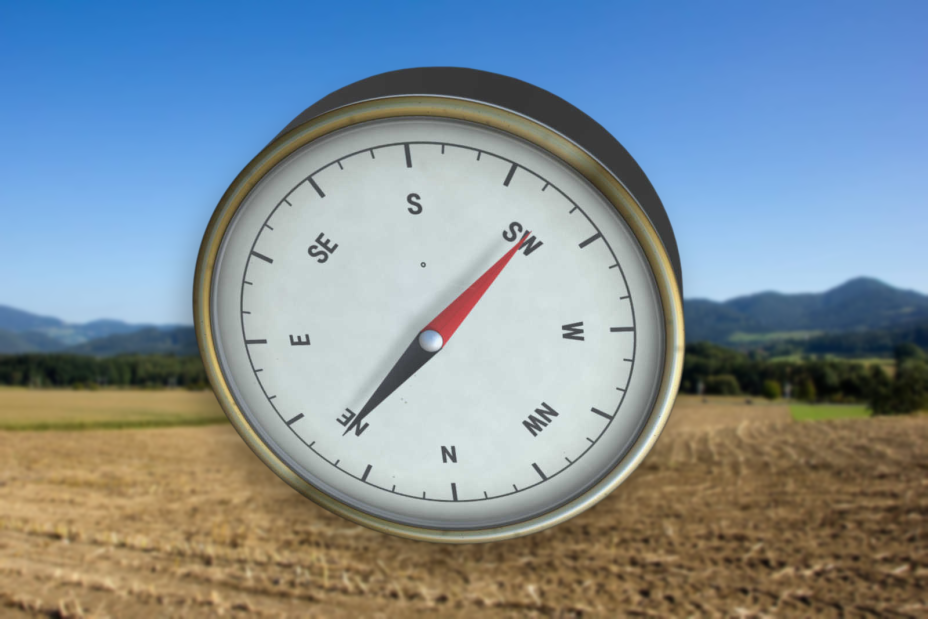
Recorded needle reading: 225,°
